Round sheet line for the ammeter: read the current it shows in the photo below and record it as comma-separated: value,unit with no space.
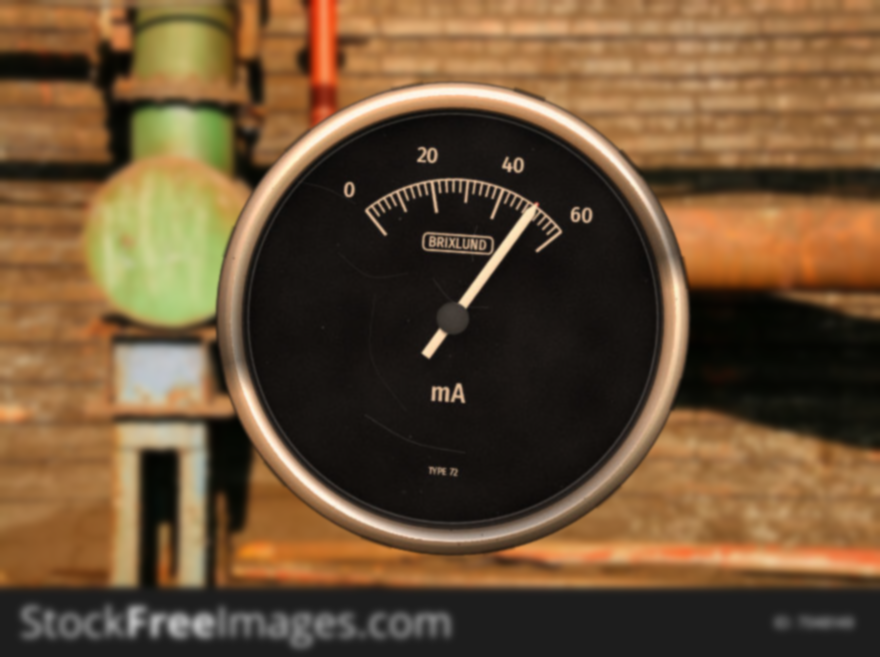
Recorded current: 50,mA
